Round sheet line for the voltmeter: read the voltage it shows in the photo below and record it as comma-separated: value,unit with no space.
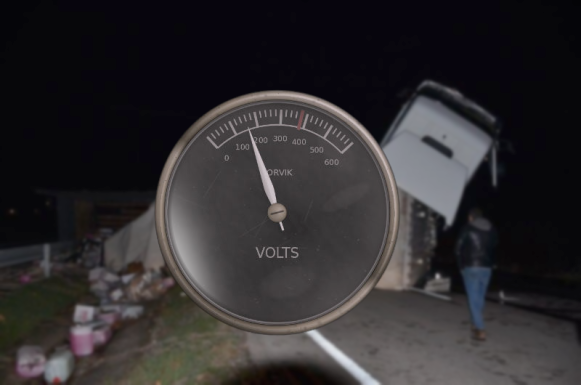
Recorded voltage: 160,V
